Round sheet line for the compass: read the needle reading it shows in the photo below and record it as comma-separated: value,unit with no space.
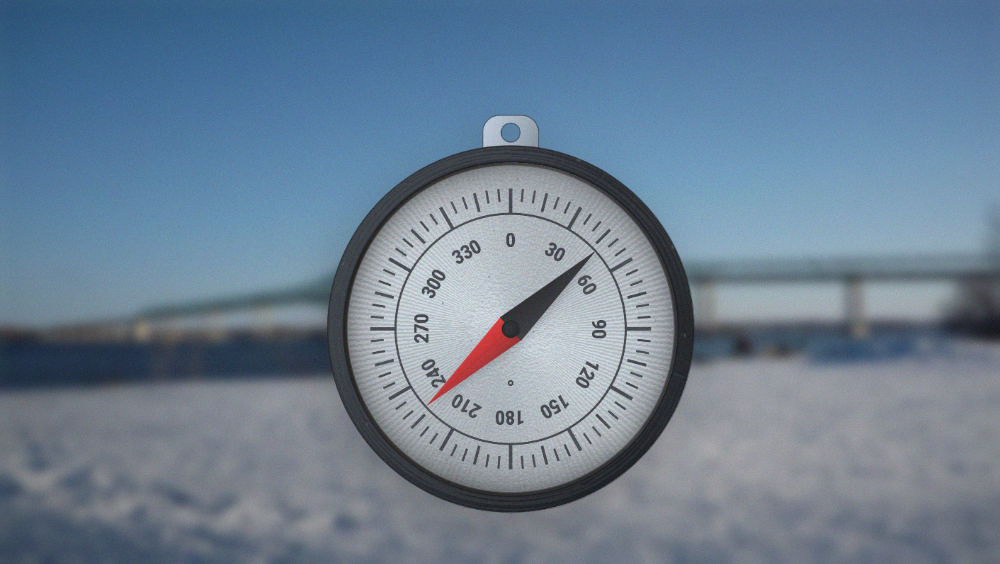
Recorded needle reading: 227.5,°
